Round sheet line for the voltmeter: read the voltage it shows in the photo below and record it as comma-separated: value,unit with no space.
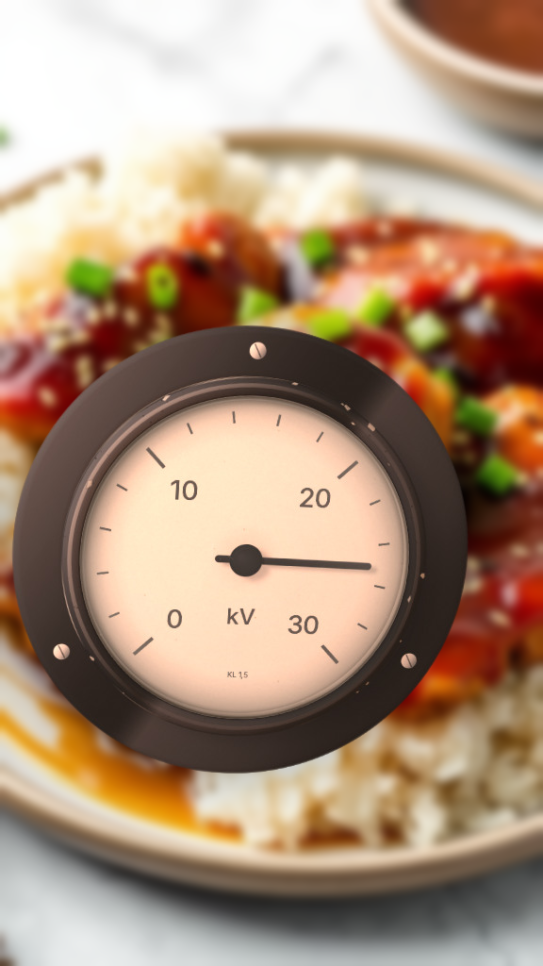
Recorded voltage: 25,kV
